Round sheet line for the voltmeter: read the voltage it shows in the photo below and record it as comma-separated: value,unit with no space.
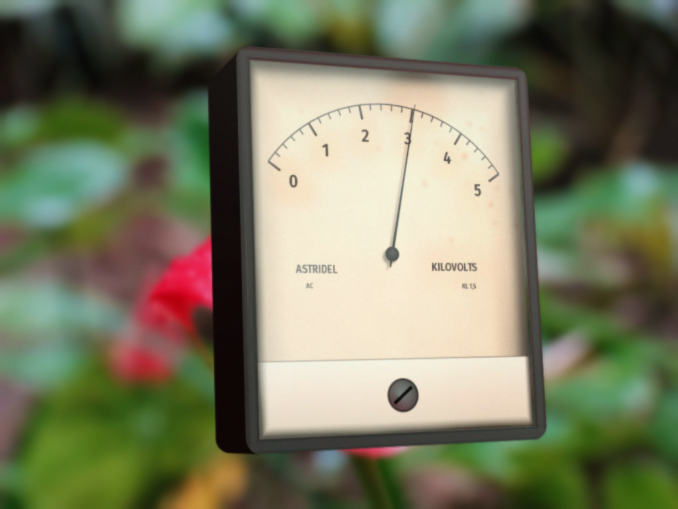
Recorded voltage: 3,kV
